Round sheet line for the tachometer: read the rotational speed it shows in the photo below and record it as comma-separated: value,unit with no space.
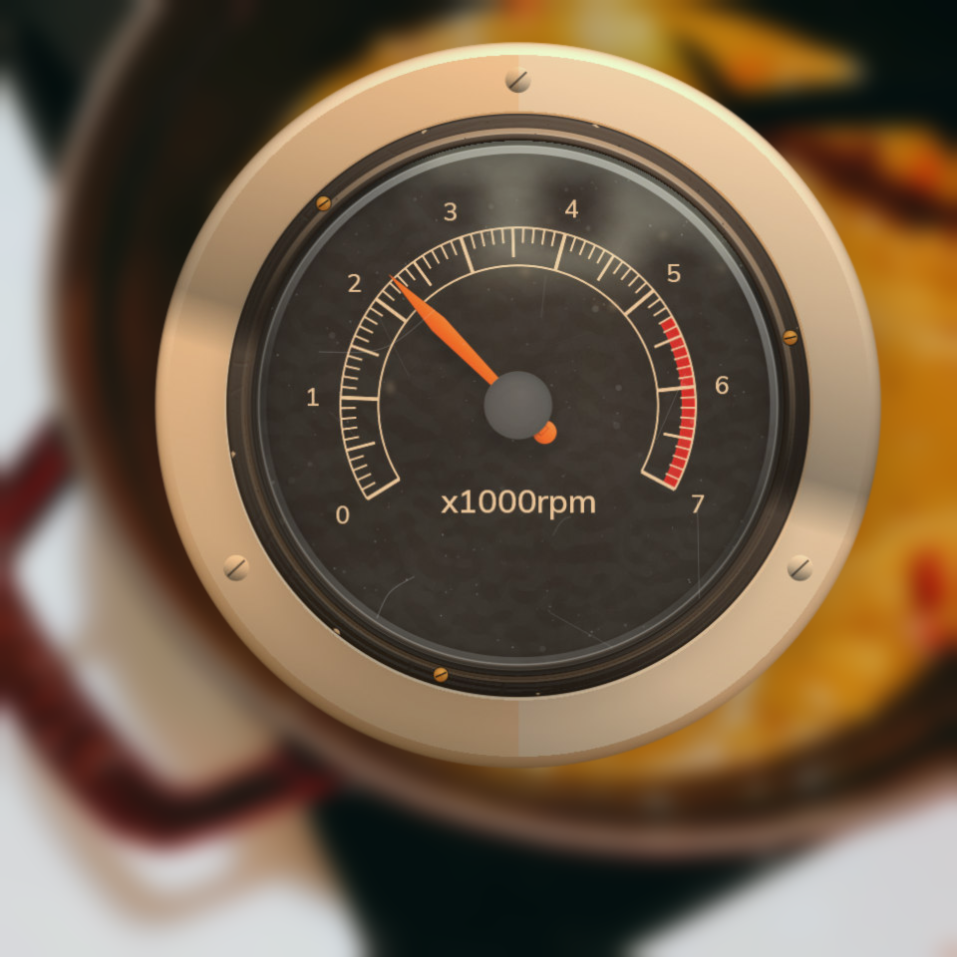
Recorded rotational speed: 2250,rpm
